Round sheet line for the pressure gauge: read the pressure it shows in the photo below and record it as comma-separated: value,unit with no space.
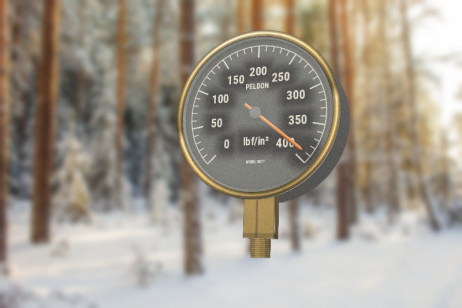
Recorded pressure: 390,psi
